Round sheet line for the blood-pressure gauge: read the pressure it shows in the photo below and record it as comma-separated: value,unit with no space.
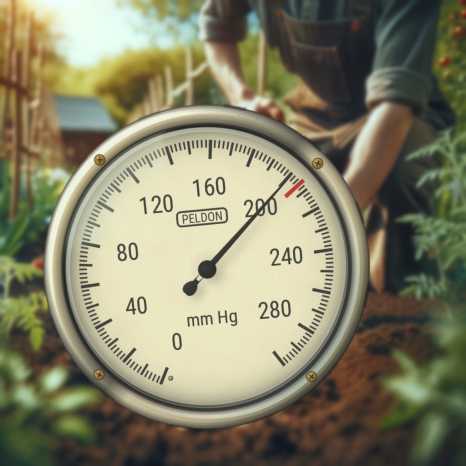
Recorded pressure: 200,mmHg
